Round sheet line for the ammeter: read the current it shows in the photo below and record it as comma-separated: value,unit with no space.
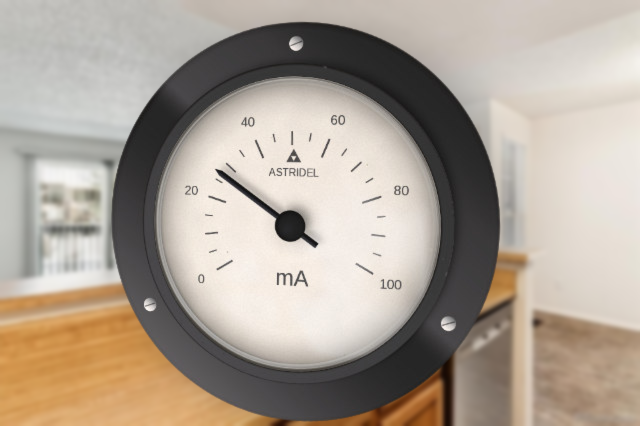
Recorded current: 27.5,mA
